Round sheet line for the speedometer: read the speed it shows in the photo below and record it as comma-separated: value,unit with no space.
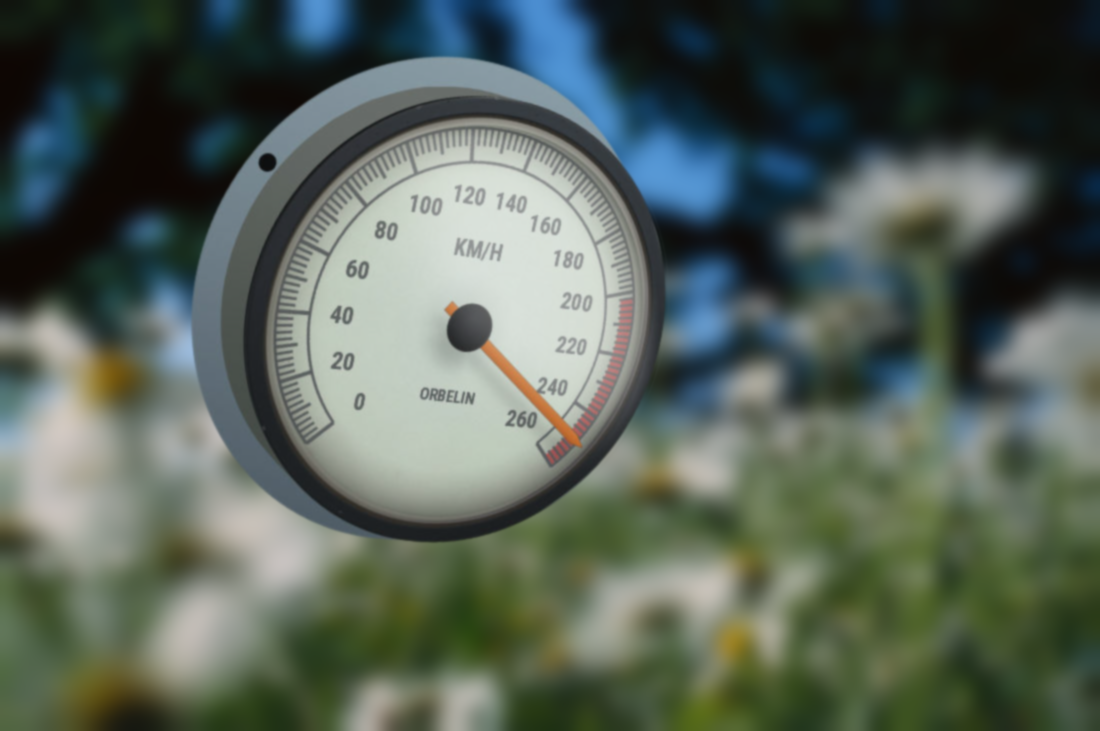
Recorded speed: 250,km/h
